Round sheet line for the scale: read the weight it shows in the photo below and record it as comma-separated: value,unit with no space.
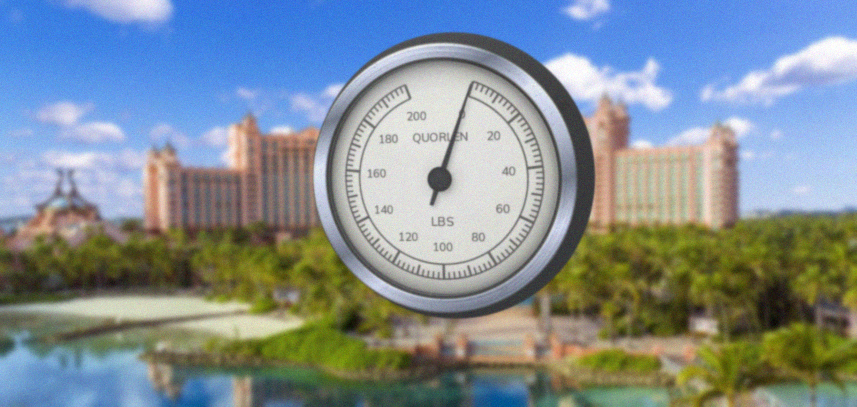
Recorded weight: 0,lb
